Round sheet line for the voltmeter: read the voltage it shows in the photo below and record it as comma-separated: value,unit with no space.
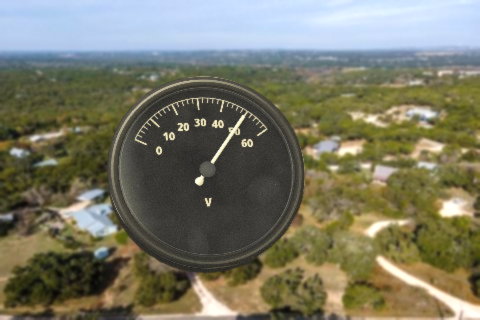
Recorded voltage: 50,V
